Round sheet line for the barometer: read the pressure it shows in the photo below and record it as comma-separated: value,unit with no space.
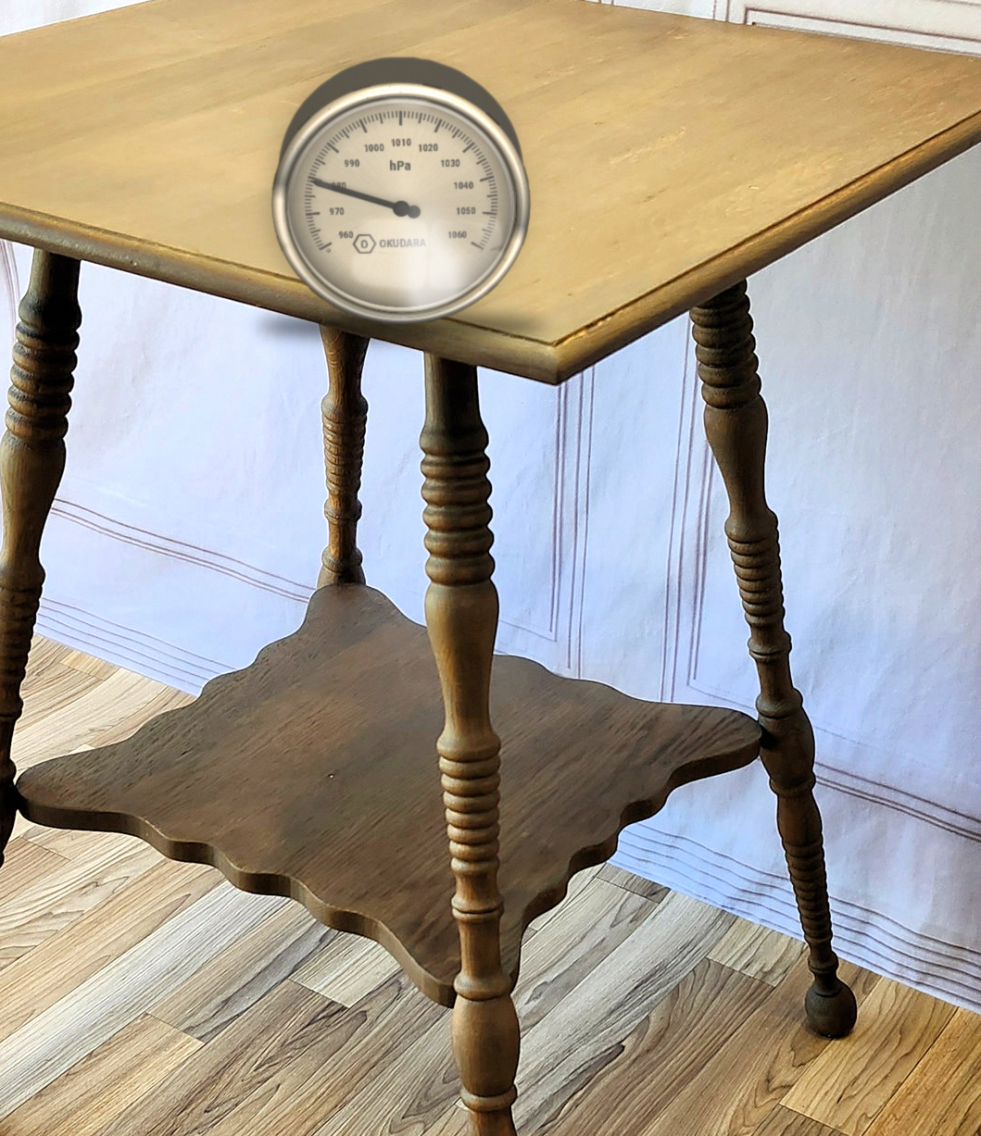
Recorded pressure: 980,hPa
